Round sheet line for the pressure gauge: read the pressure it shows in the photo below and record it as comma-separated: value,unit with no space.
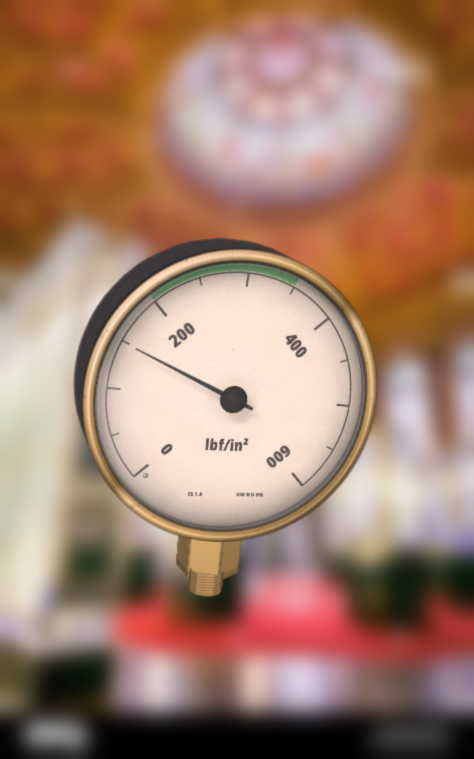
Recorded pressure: 150,psi
